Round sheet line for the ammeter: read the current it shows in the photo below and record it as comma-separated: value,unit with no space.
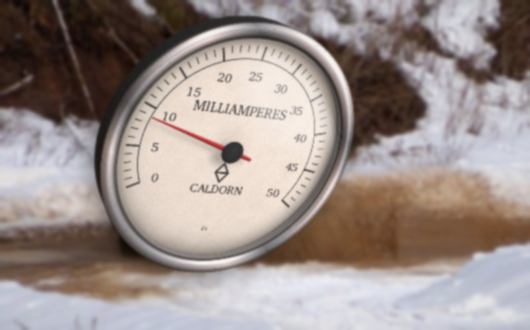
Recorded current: 9,mA
